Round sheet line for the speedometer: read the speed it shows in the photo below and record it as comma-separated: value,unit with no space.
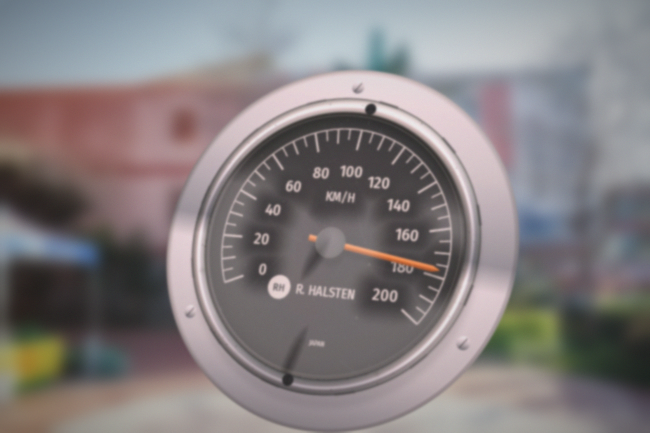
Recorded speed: 177.5,km/h
